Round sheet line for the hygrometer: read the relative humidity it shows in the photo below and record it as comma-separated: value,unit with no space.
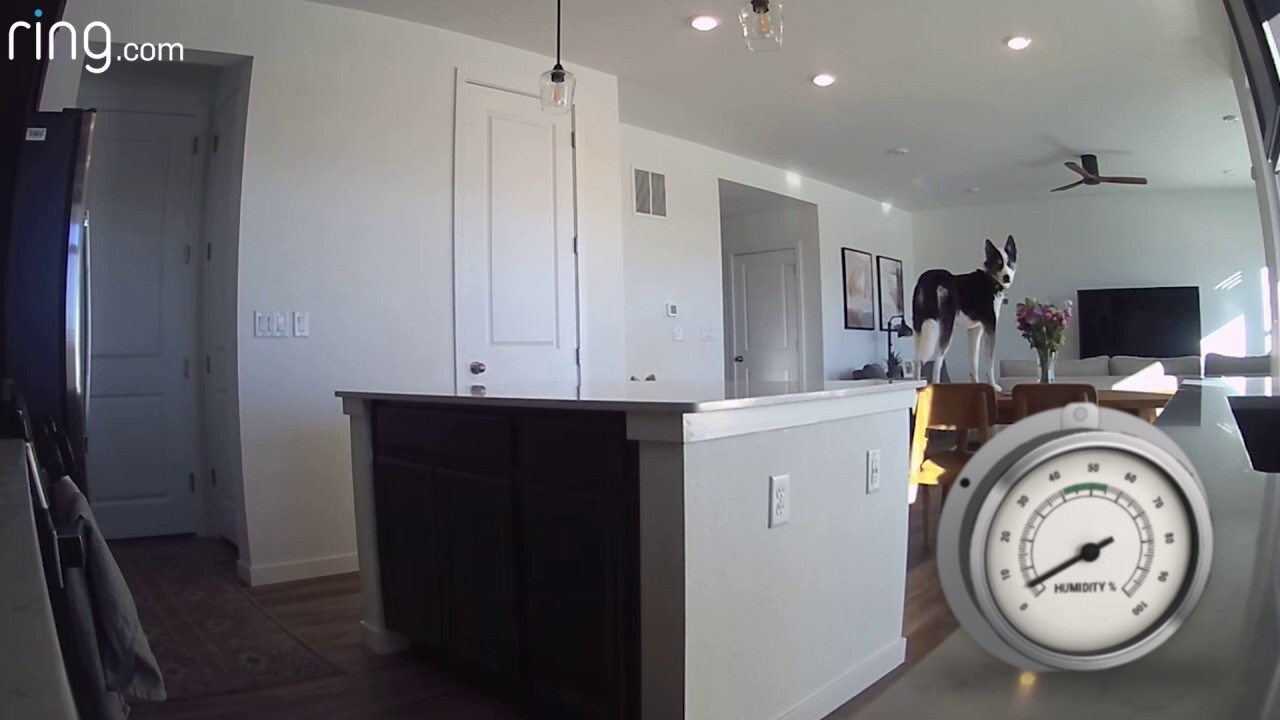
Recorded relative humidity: 5,%
